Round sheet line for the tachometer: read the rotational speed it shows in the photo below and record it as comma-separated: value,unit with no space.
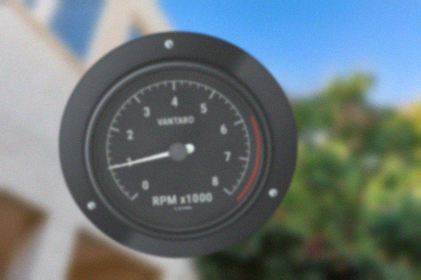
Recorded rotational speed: 1000,rpm
